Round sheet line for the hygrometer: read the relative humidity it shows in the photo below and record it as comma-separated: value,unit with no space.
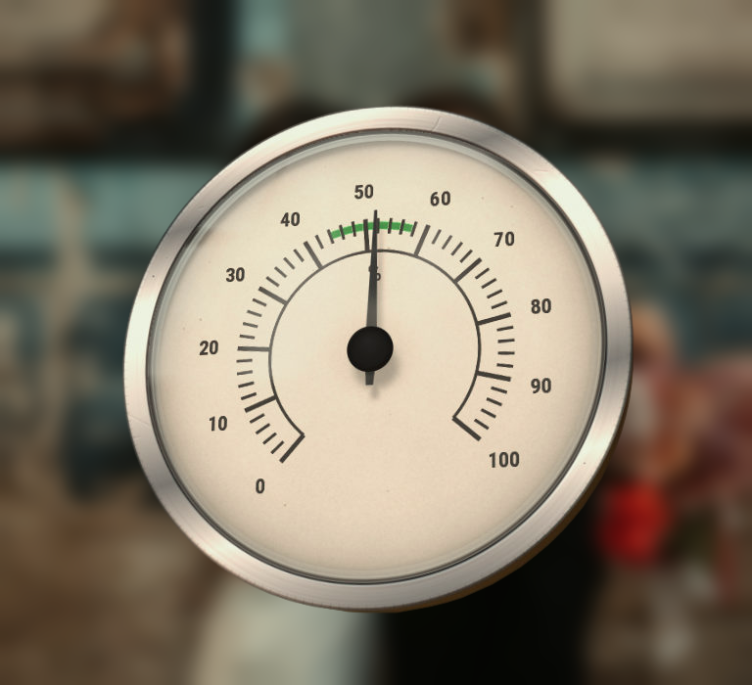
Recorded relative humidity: 52,%
